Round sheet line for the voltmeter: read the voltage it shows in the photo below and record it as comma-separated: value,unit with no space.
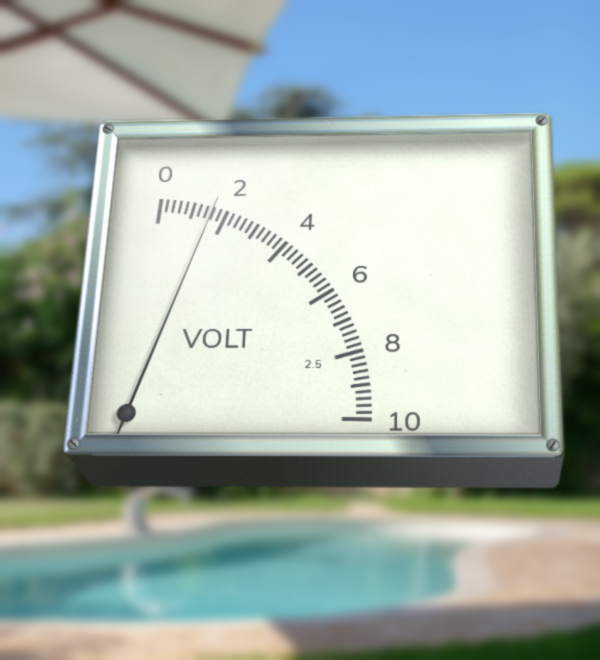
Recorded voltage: 1.6,V
